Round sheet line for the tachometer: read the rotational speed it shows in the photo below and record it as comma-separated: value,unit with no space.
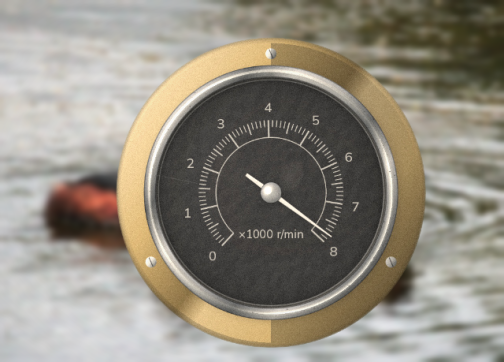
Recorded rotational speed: 7800,rpm
